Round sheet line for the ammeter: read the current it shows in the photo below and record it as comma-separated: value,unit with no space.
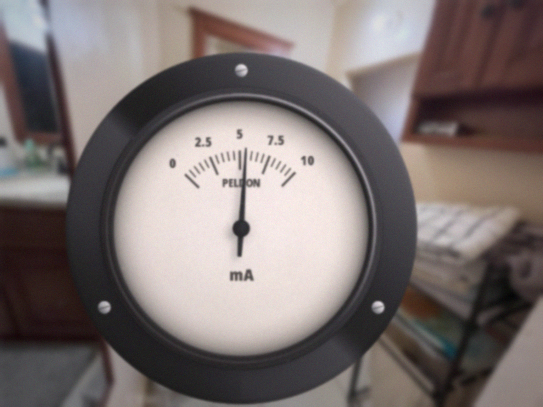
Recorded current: 5.5,mA
